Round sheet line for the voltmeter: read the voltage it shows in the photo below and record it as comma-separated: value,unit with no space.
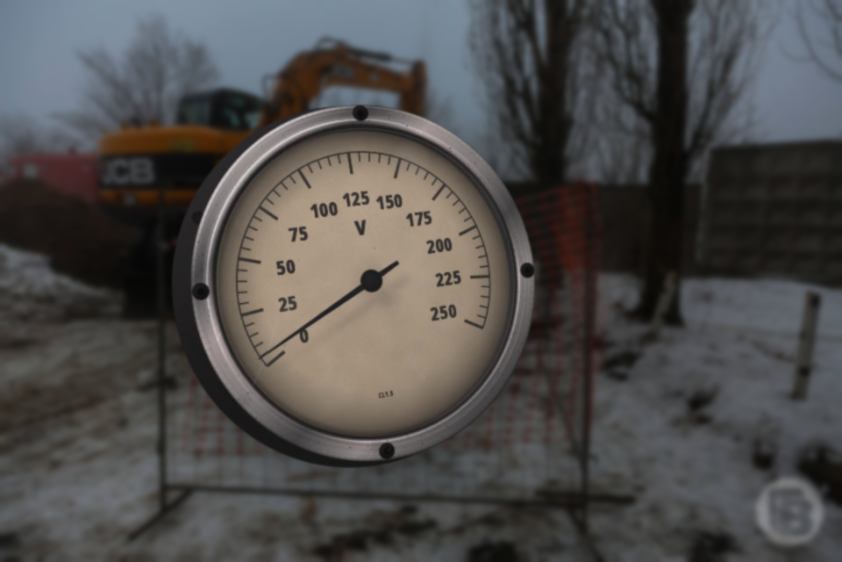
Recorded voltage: 5,V
